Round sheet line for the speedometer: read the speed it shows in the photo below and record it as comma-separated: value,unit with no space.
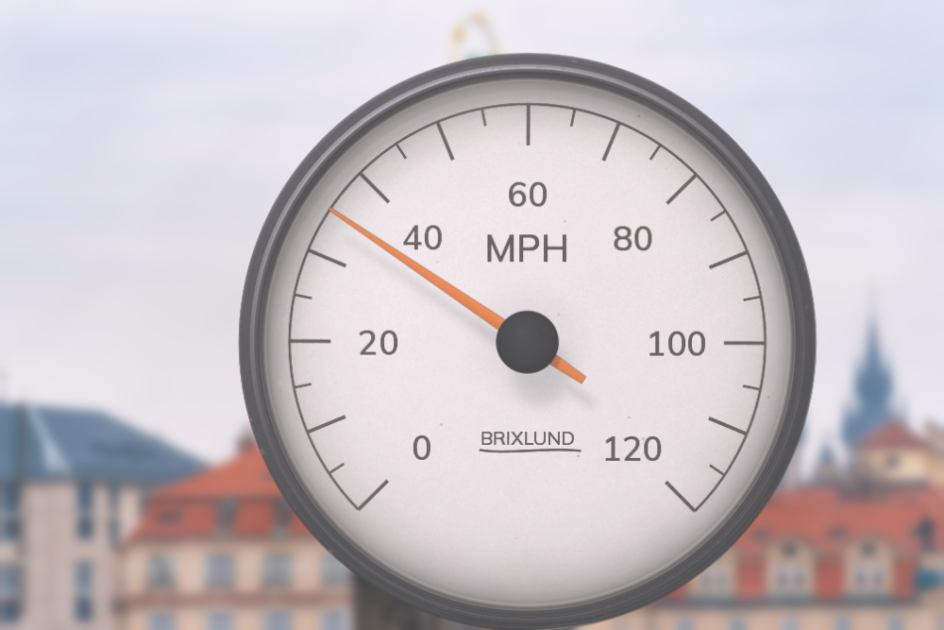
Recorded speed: 35,mph
